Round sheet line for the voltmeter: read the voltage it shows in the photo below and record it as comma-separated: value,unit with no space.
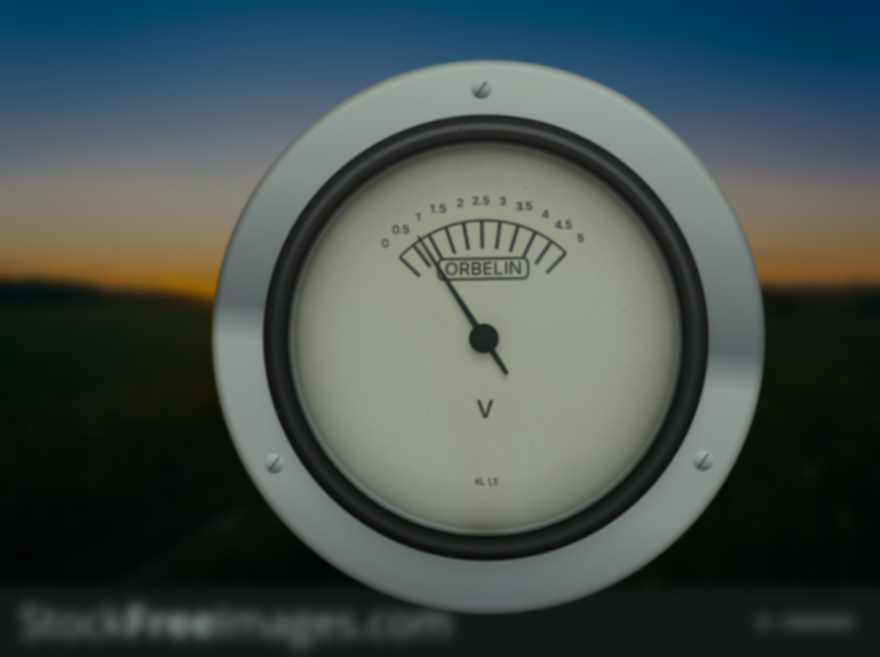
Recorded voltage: 0.75,V
